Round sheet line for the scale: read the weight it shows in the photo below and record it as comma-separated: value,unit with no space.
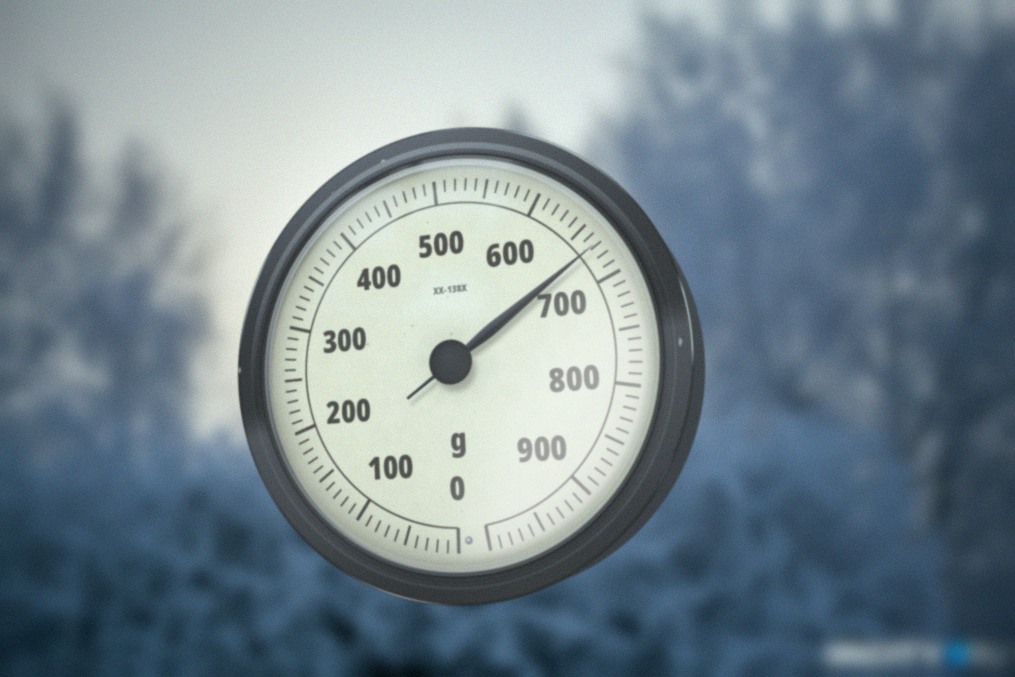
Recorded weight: 670,g
